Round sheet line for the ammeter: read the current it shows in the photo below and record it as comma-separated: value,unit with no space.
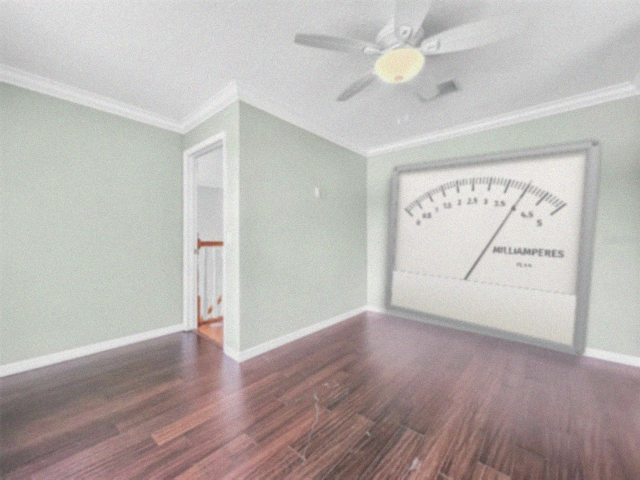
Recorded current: 4,mA
